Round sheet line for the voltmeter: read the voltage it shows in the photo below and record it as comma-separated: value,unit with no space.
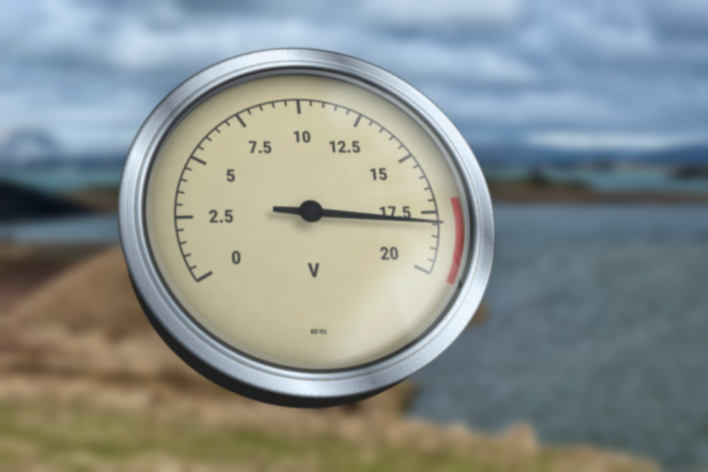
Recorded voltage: 18,V
